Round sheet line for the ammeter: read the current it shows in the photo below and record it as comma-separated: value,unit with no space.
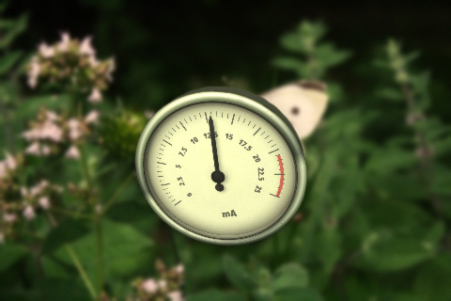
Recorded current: 13,mA
